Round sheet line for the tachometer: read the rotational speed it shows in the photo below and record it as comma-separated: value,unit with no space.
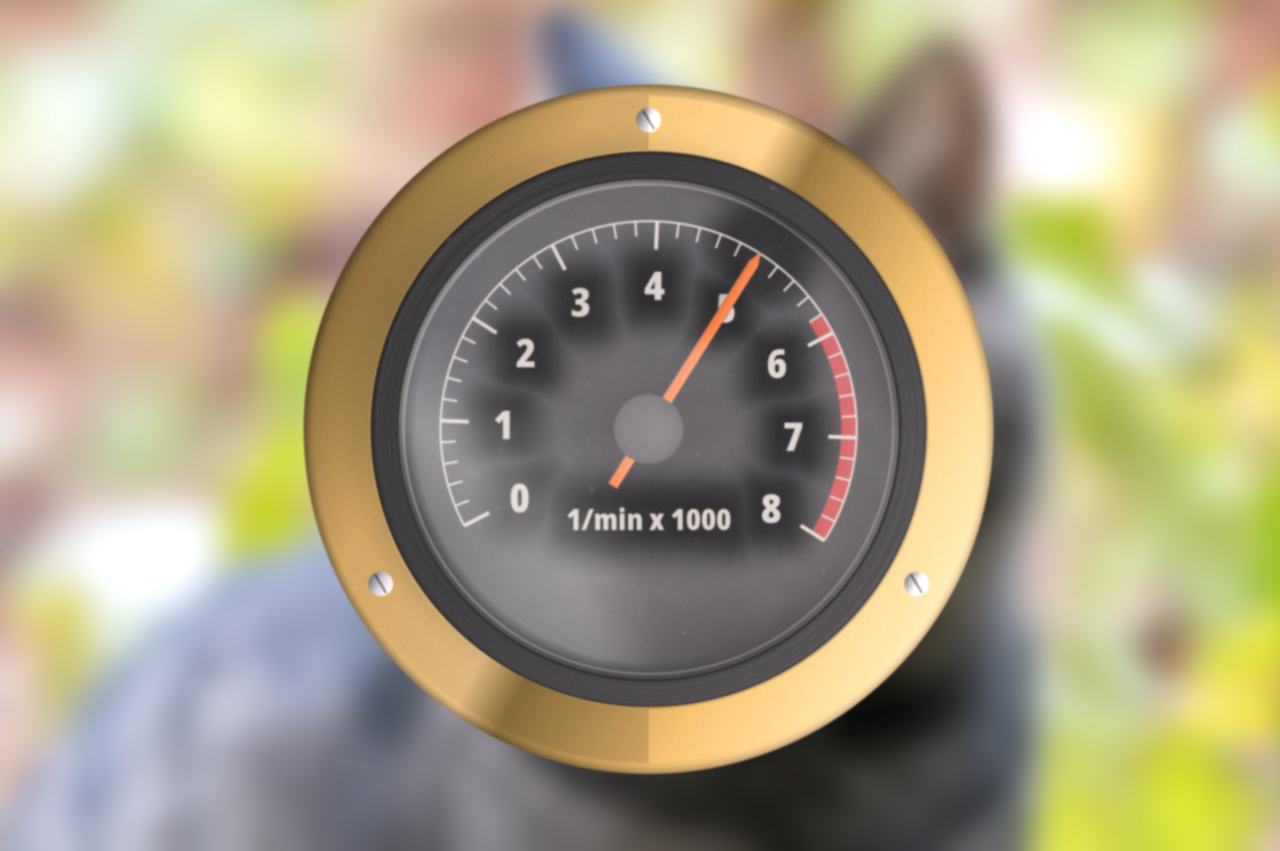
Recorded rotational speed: 5000,rpm
